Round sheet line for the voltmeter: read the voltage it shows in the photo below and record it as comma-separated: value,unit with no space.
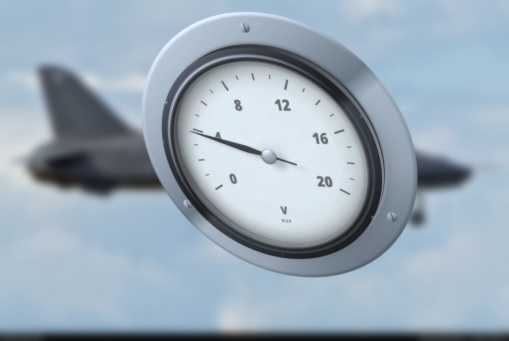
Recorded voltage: 4,V
